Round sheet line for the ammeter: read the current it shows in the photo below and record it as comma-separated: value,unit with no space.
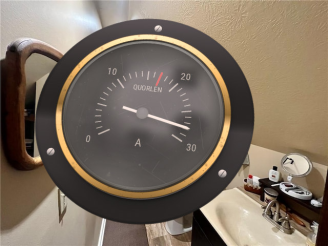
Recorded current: 28,A
